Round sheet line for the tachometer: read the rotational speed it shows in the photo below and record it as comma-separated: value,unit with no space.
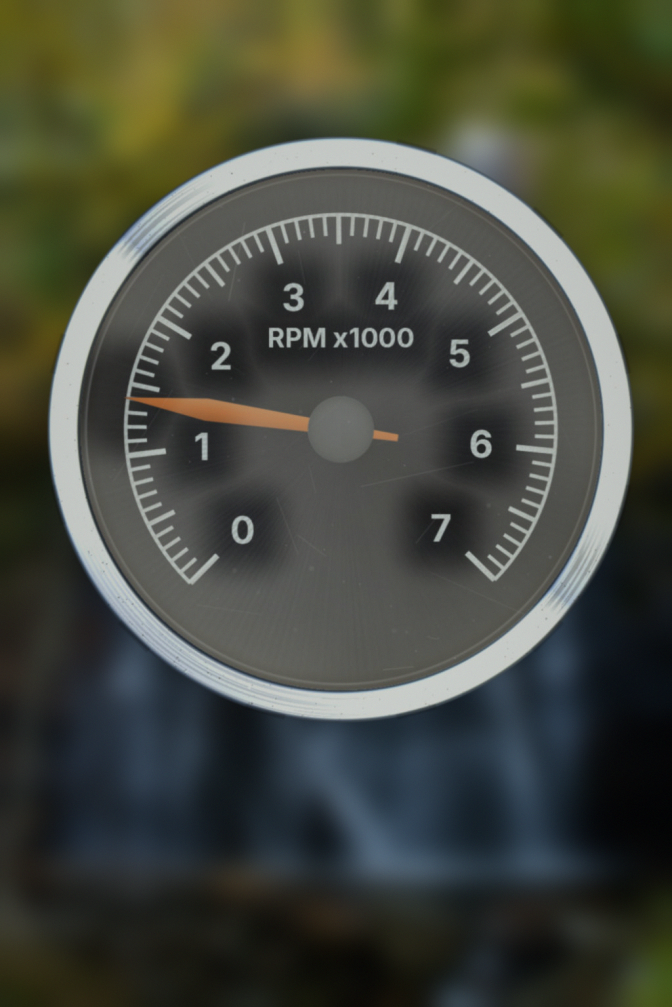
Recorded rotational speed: 1400,rpm
